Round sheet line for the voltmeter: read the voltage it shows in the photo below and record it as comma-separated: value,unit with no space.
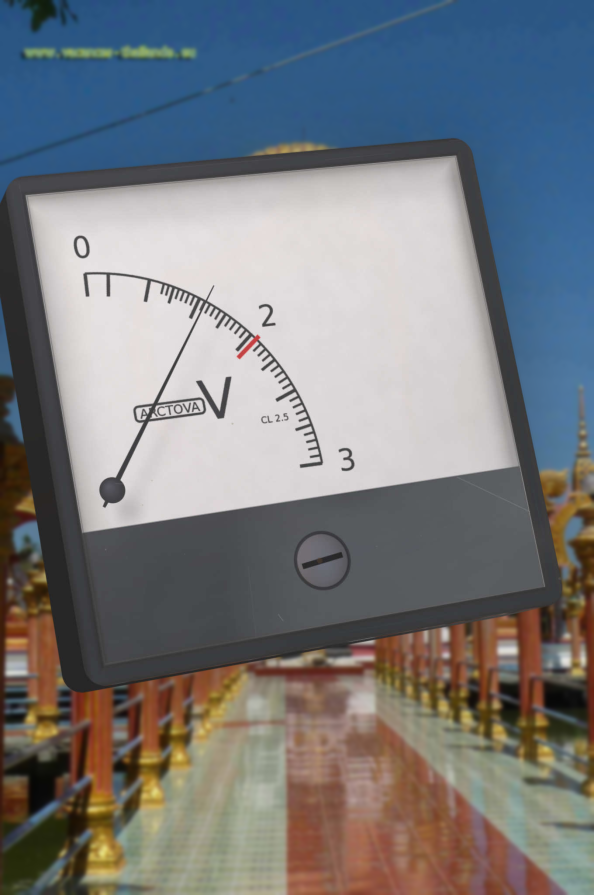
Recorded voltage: 1.55,V
